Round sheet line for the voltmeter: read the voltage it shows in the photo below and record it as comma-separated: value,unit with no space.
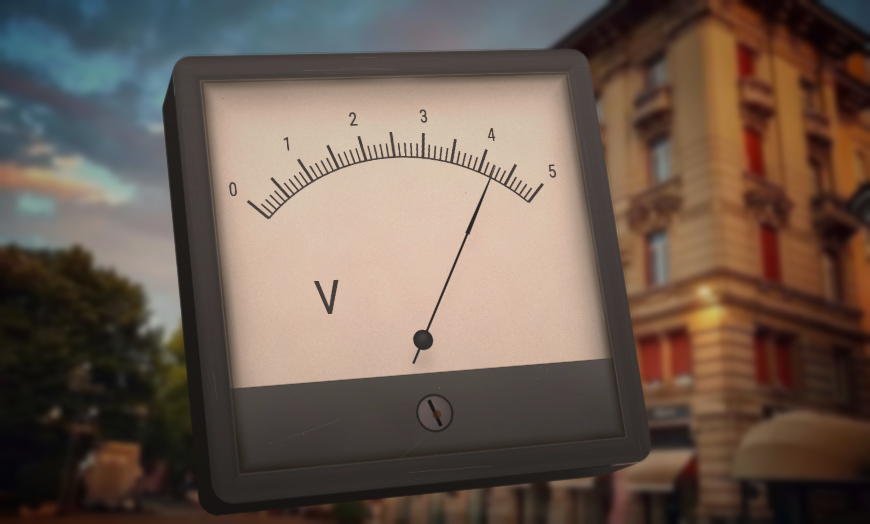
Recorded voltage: 4.2,V
